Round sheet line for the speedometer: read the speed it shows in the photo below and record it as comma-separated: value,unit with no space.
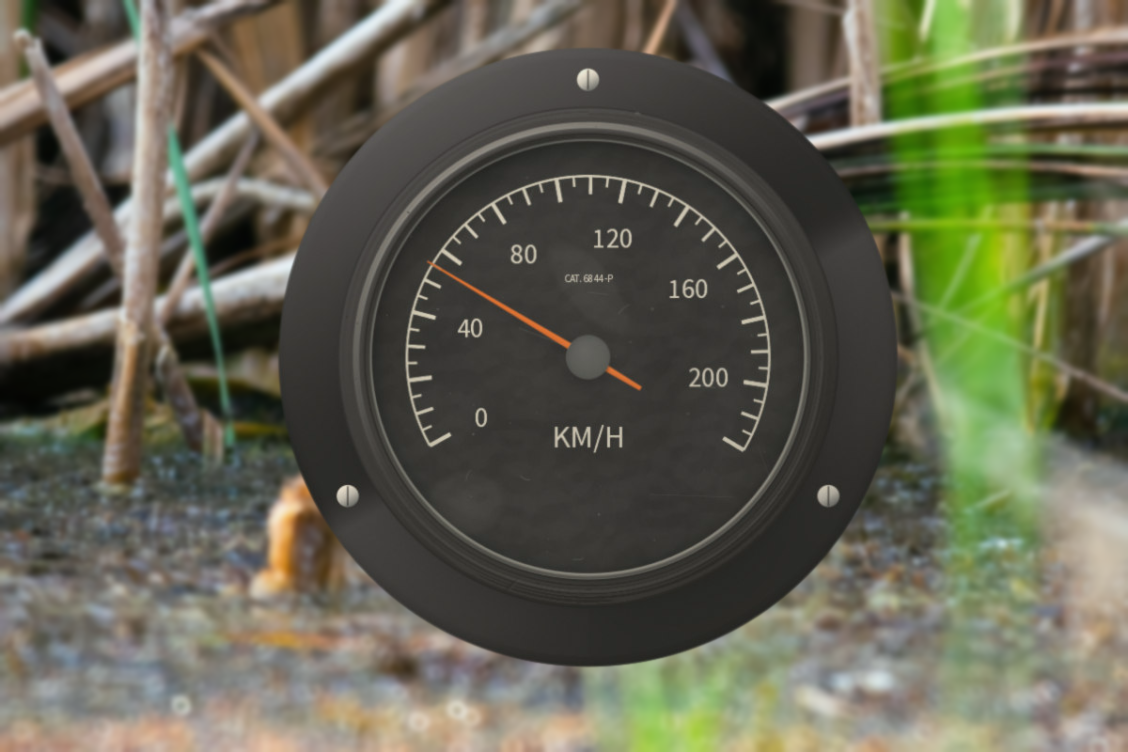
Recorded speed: 55,km/h
